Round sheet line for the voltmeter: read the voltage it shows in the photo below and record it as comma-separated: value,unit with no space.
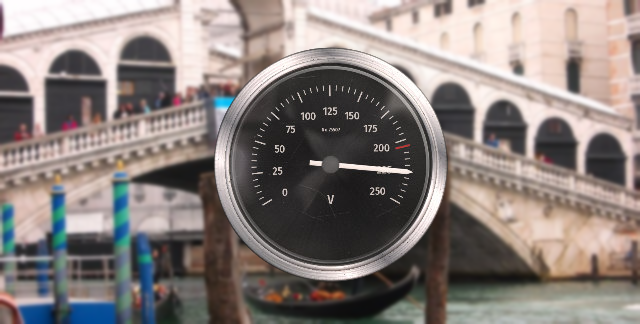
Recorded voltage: 225,V
